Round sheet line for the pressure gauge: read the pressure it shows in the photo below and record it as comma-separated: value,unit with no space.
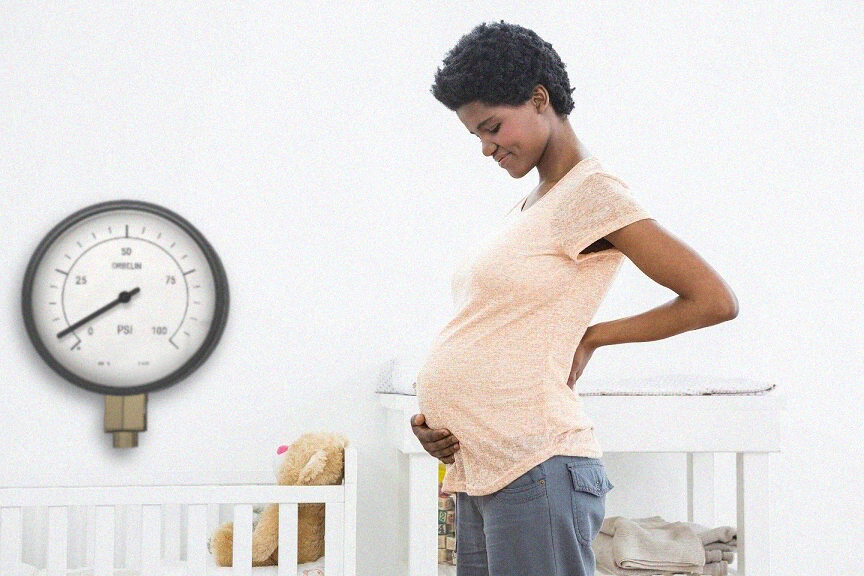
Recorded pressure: 5,psi
